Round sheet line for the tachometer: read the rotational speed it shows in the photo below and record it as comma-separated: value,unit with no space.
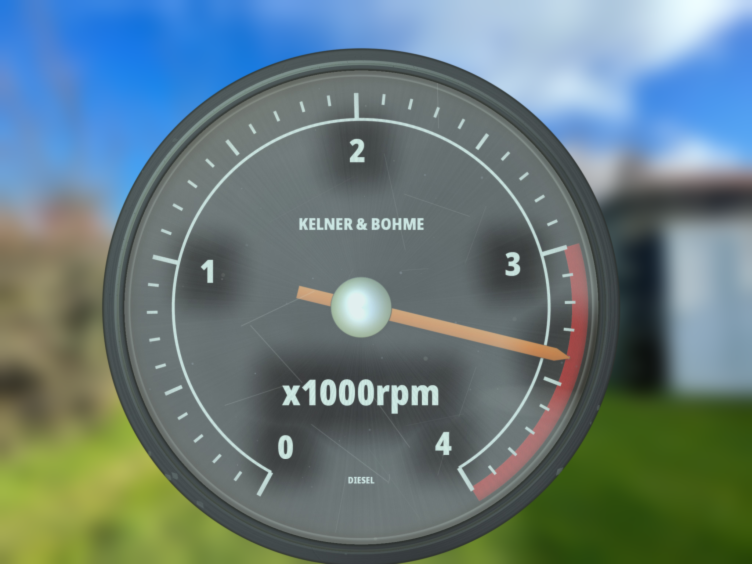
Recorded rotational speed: 3400,rpm
